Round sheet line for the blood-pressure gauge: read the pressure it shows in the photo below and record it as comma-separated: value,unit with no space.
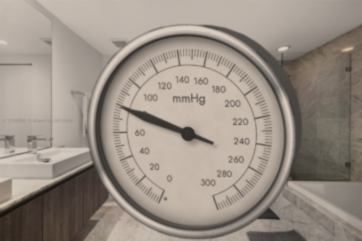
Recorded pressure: 80,mmHg
